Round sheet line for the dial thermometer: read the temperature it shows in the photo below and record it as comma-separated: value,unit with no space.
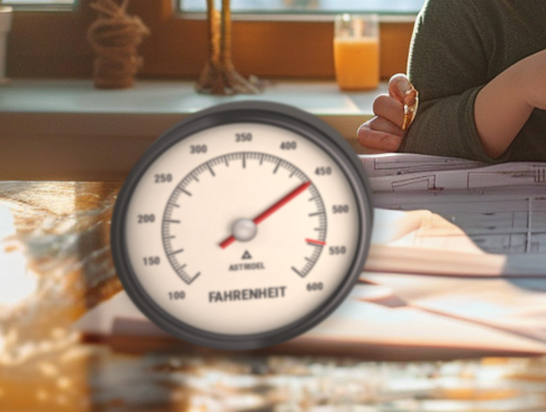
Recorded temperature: 450,°F
